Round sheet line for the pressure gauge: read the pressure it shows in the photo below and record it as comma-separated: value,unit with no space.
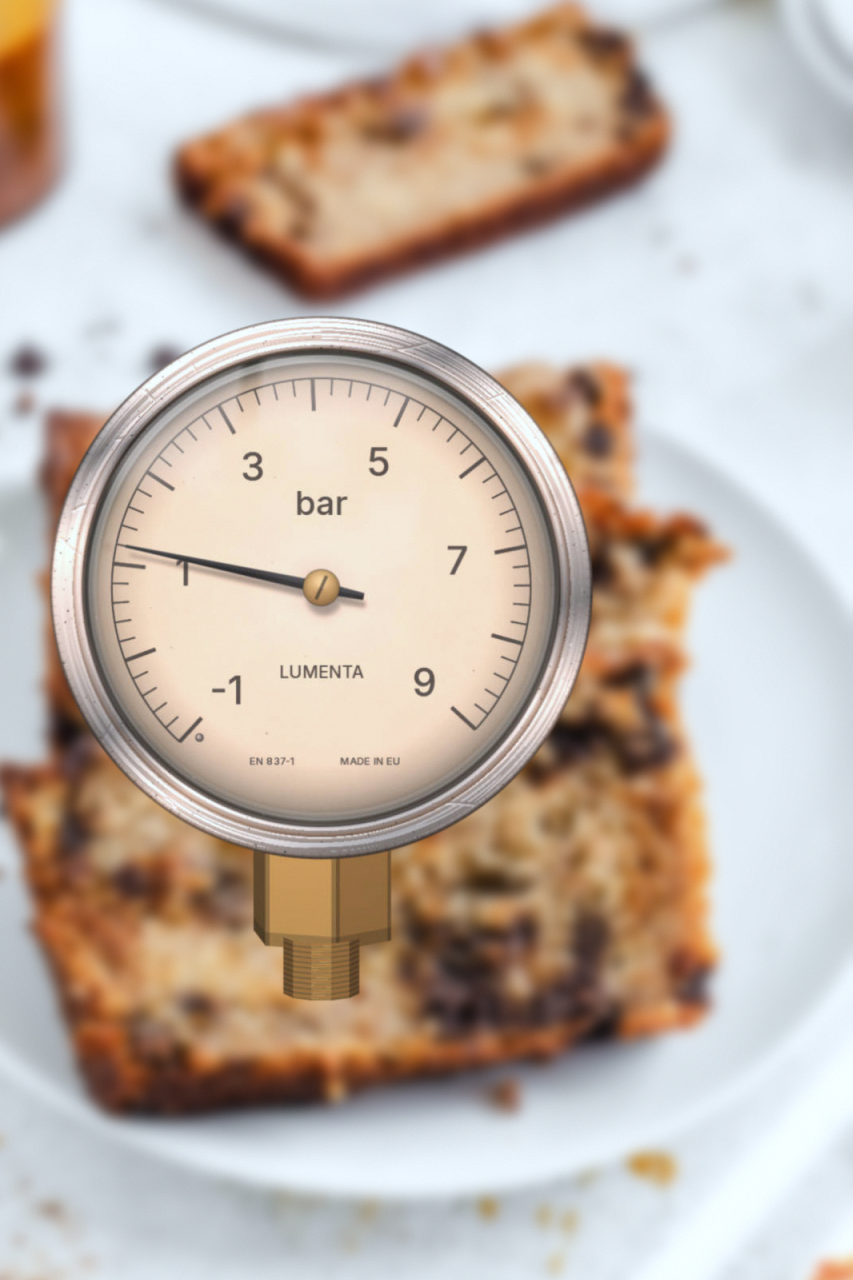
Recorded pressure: 1.2,bar
